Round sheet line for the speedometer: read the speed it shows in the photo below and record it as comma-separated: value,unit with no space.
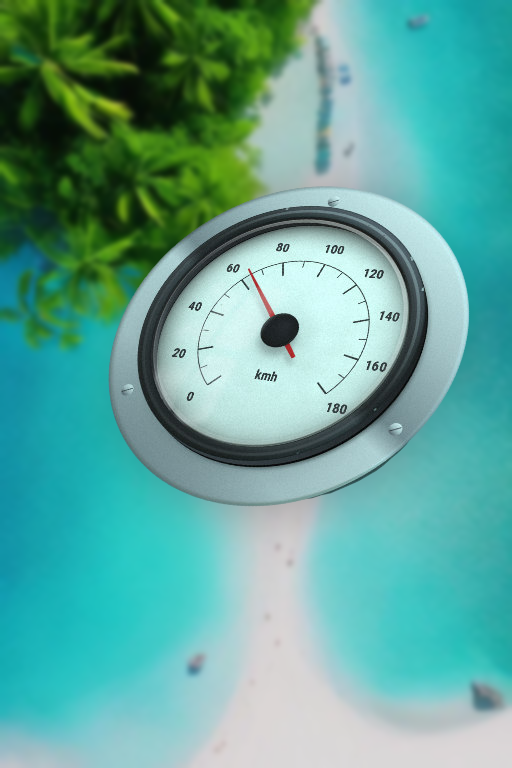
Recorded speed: 65,km/h
